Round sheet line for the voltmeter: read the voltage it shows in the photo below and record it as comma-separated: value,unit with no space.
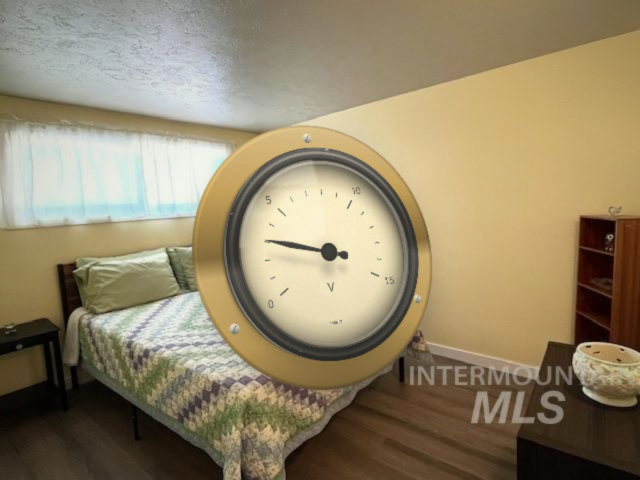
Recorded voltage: 3,V
